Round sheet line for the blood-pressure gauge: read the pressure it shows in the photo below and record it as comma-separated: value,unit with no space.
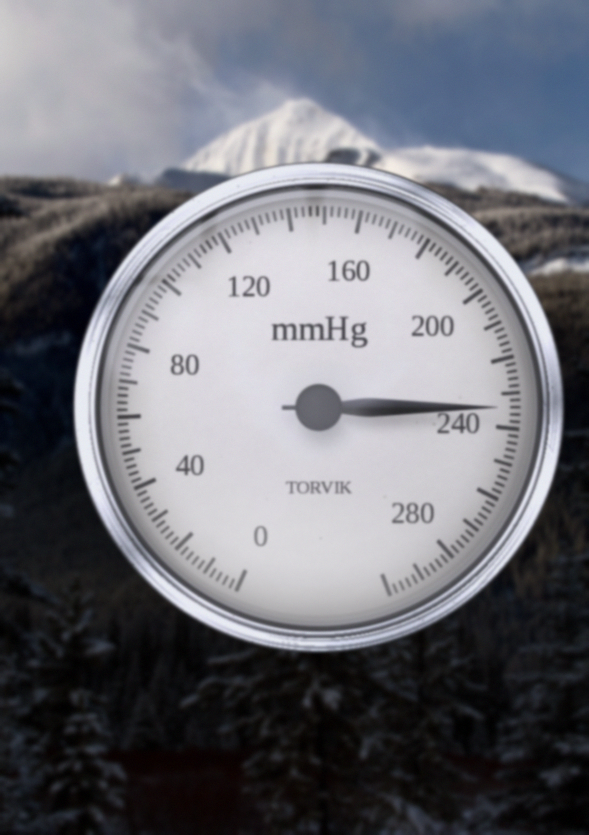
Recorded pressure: 234,mmHg
